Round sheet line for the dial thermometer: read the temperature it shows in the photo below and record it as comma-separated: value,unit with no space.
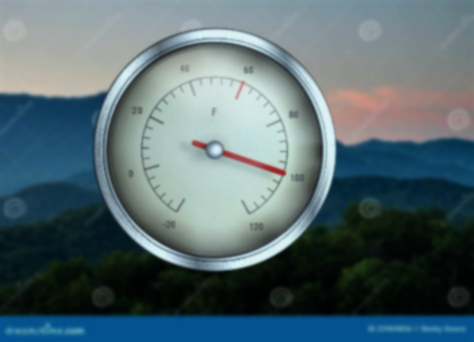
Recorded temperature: 100,°F
